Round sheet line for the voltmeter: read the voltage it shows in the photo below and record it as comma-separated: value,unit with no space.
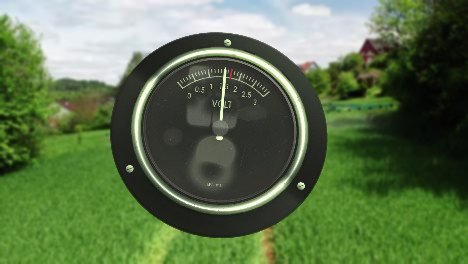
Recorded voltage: 1.5,V
